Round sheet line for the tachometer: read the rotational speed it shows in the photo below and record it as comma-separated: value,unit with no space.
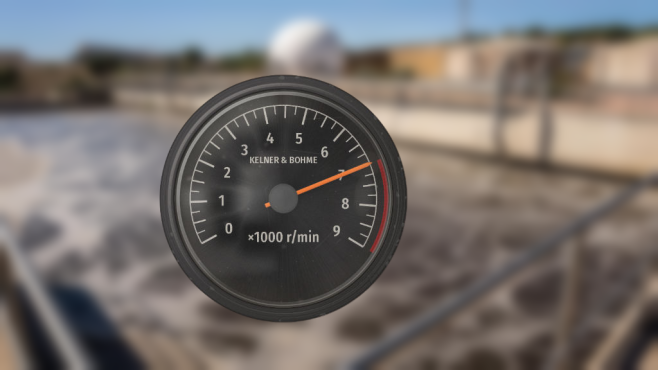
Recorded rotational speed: 7000,rpm
